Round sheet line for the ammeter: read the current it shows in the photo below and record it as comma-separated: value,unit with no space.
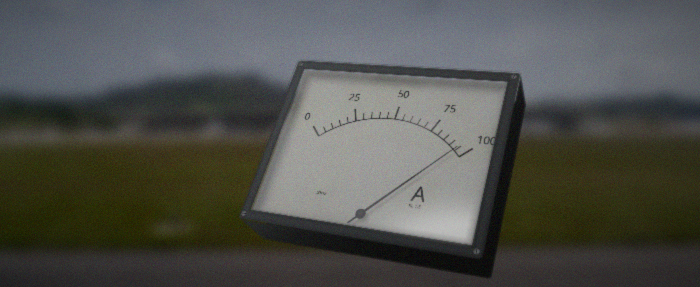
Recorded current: 95,A
